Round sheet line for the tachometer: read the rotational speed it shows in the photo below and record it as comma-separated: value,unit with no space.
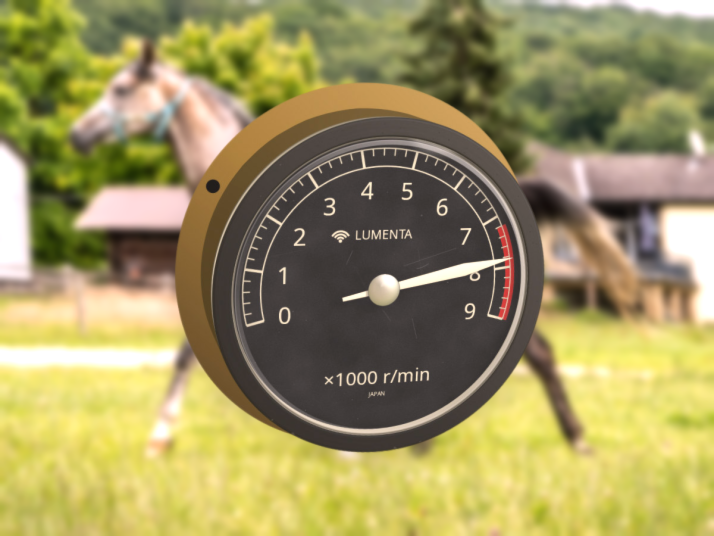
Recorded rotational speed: 7800,rpm
